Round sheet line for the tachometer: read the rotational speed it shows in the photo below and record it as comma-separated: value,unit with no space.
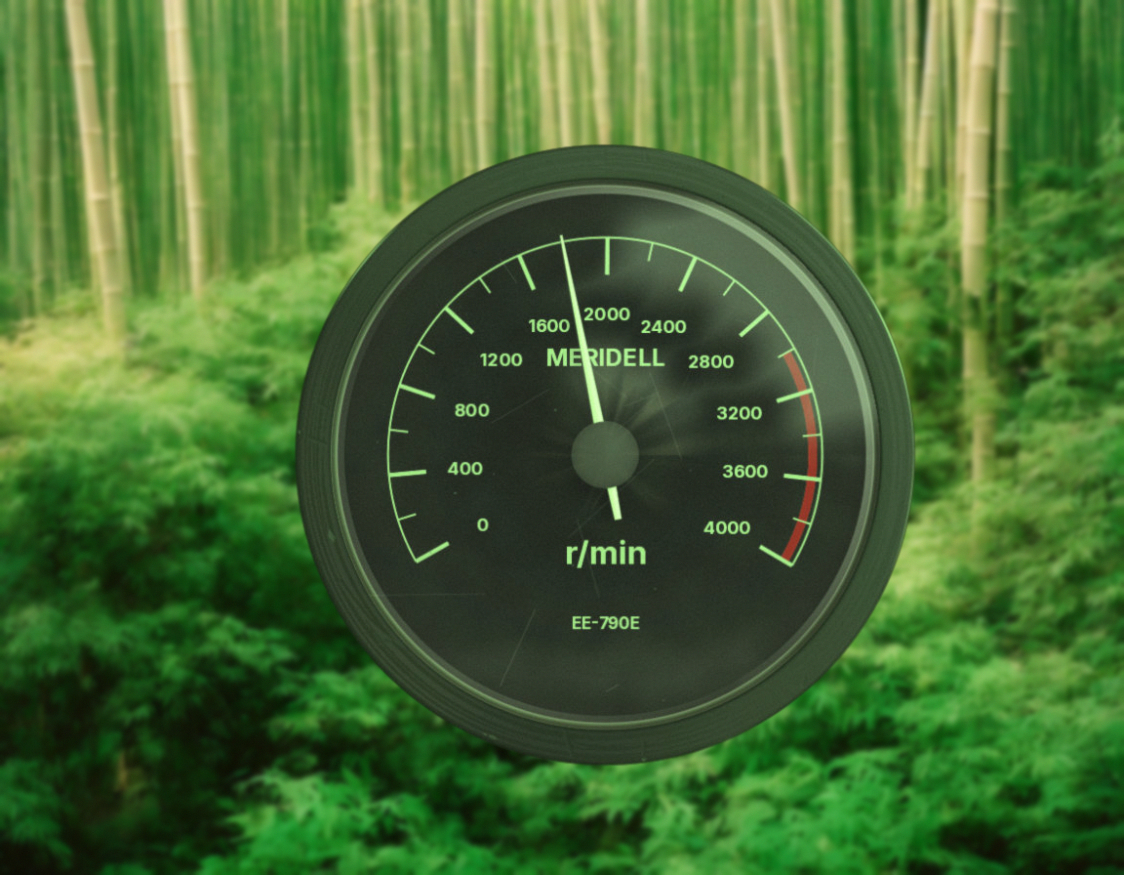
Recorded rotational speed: 1800,rpm
